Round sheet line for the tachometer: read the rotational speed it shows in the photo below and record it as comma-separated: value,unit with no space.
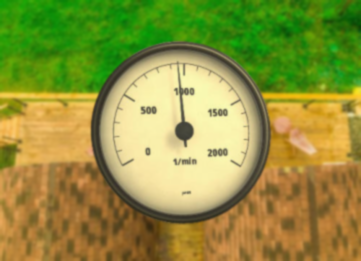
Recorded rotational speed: 950,rpm
